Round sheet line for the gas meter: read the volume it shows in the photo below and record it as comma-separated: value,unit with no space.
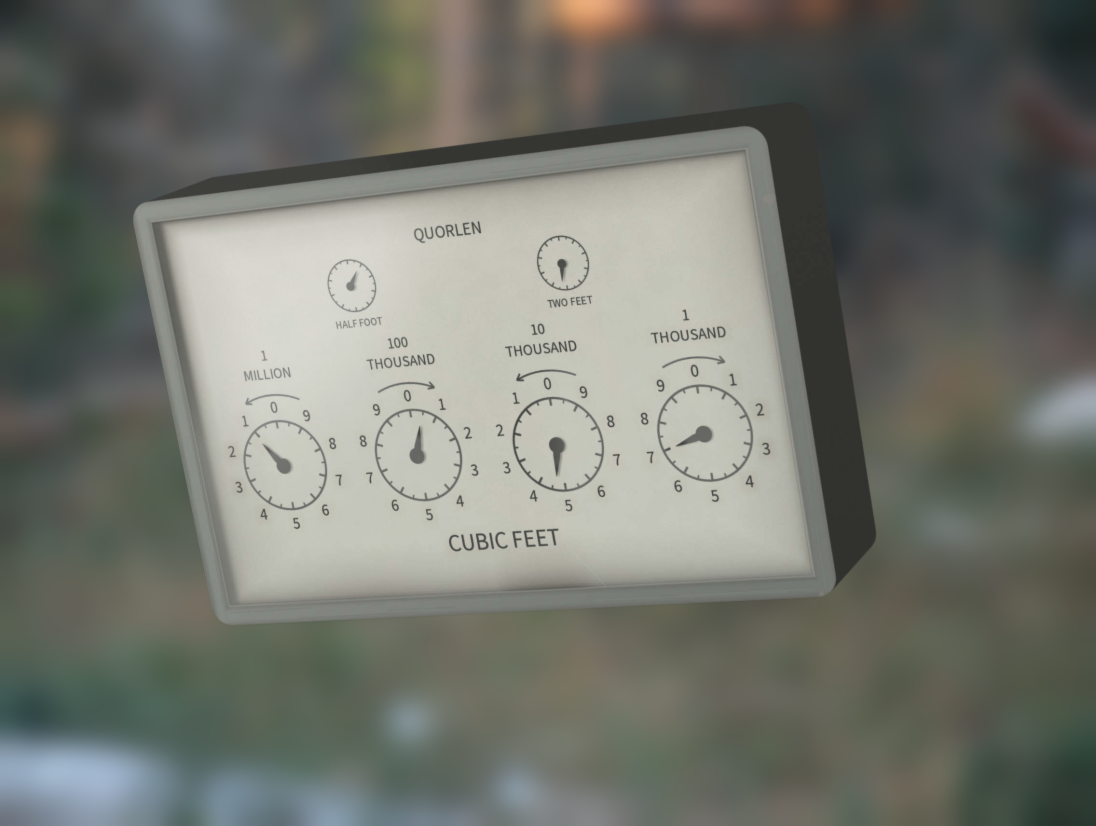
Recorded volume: 104700,ft³
